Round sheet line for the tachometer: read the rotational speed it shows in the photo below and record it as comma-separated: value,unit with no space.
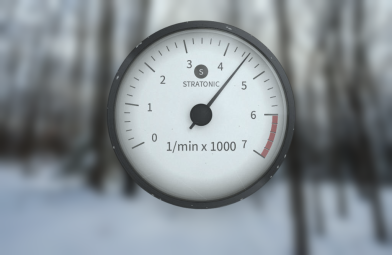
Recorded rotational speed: 4500,rpm
